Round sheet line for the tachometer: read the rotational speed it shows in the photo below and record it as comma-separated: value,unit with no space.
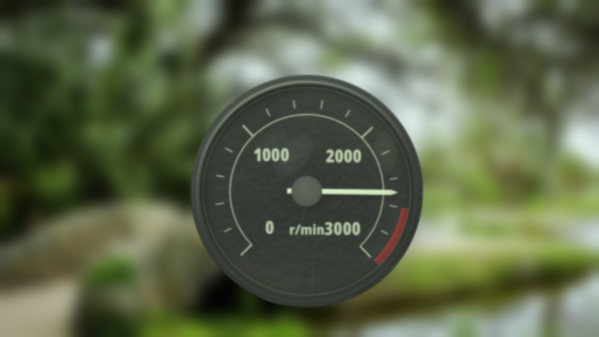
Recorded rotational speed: 2500,rpm
